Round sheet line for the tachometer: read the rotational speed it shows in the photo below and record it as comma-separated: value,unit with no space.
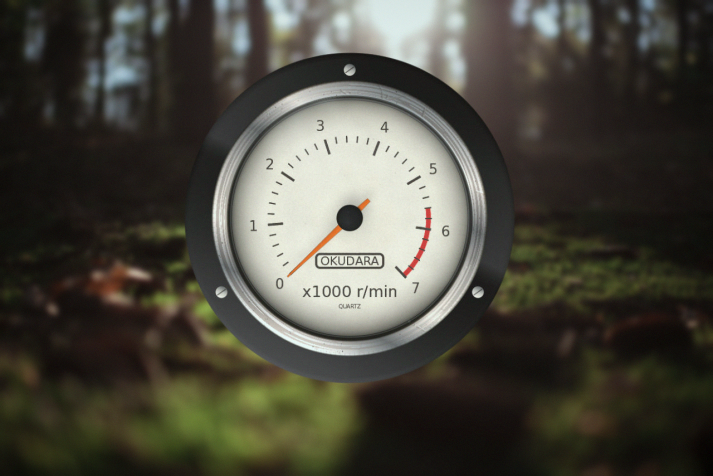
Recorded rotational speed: 0,rpm
